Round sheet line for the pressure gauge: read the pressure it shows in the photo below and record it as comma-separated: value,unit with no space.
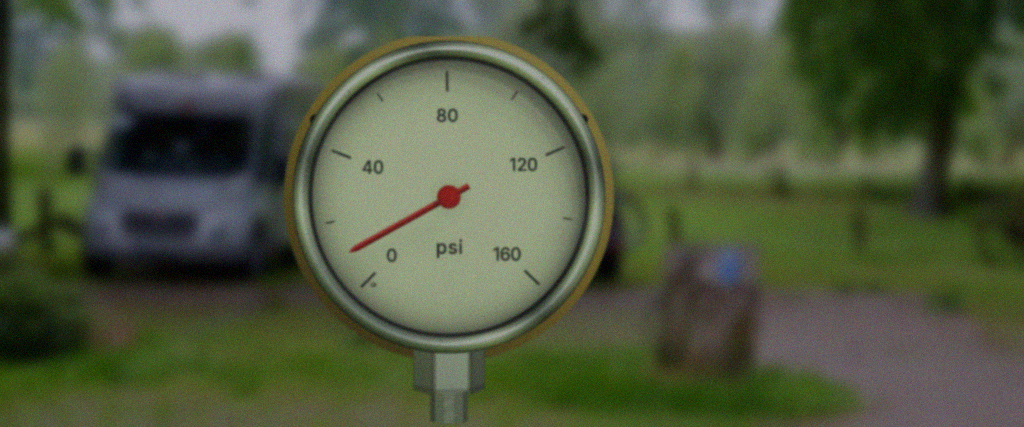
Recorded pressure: 10,psi
